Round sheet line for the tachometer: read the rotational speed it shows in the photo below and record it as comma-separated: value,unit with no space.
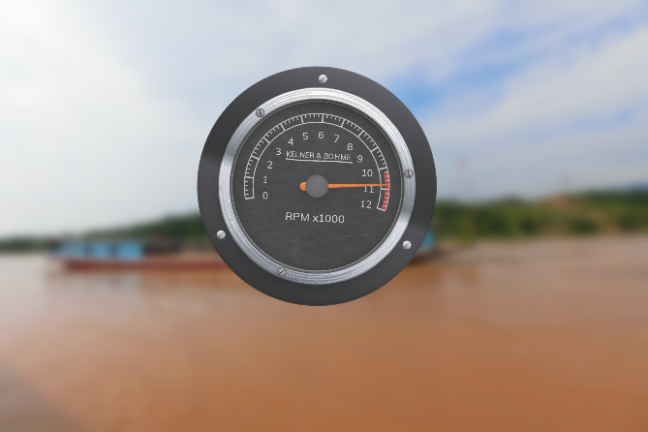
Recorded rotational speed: 10800,rpm
